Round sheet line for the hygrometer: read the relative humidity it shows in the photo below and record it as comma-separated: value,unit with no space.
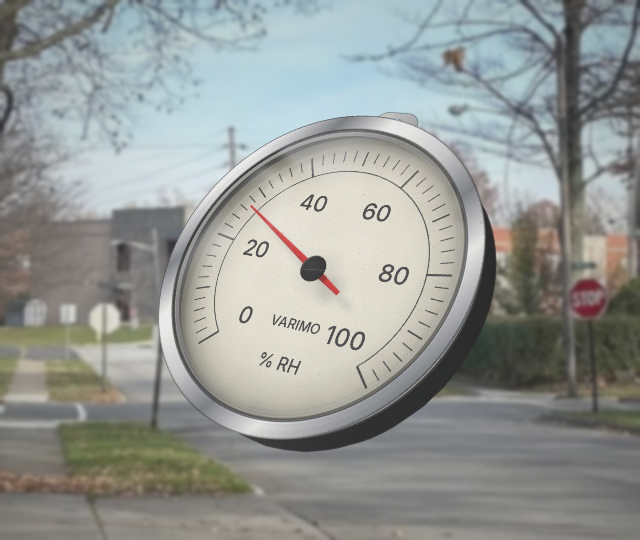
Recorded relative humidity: 27,%
